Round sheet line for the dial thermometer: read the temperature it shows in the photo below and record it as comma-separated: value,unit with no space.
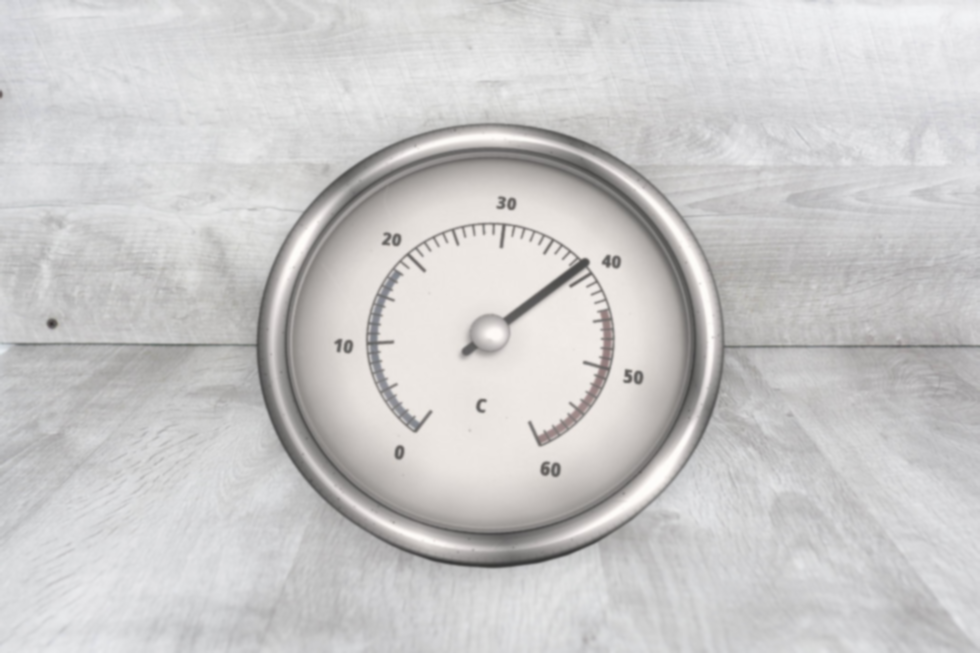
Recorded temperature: 39,°C
